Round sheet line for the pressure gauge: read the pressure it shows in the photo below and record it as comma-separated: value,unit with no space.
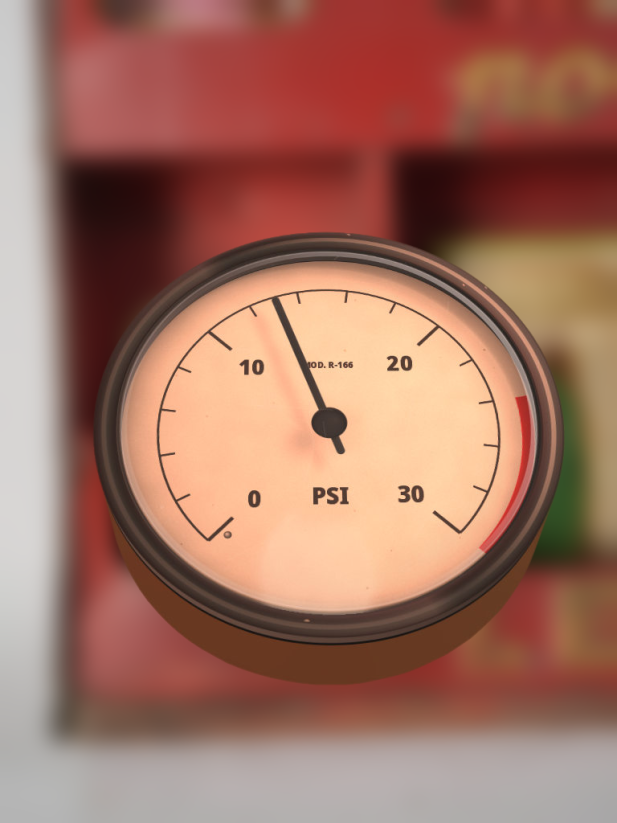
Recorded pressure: 13,psi
